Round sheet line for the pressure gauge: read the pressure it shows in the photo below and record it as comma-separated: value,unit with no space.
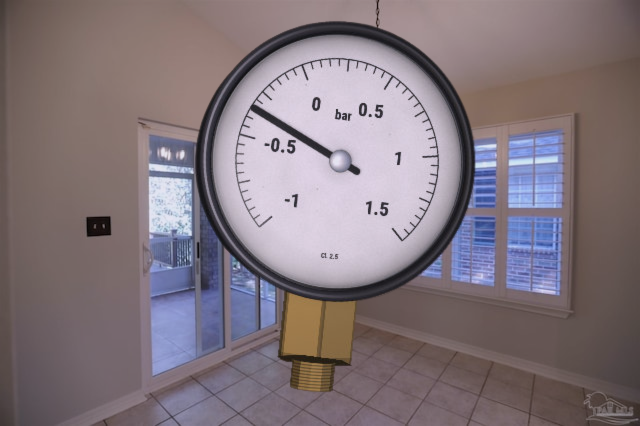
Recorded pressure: -0.35,bar
